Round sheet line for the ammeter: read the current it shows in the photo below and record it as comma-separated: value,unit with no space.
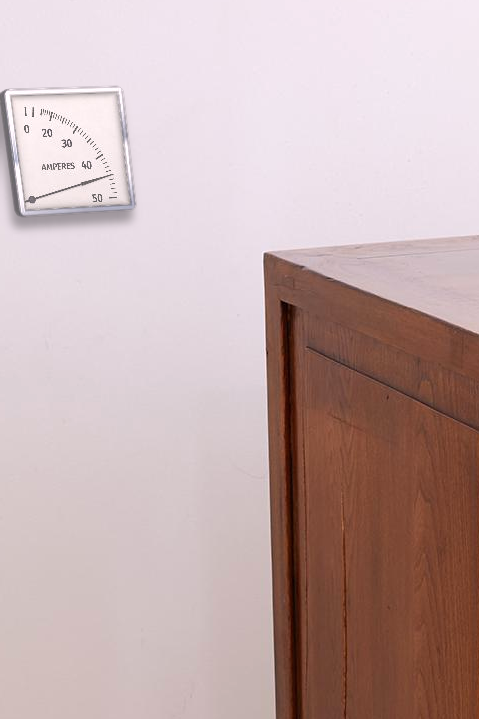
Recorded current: 45,A
